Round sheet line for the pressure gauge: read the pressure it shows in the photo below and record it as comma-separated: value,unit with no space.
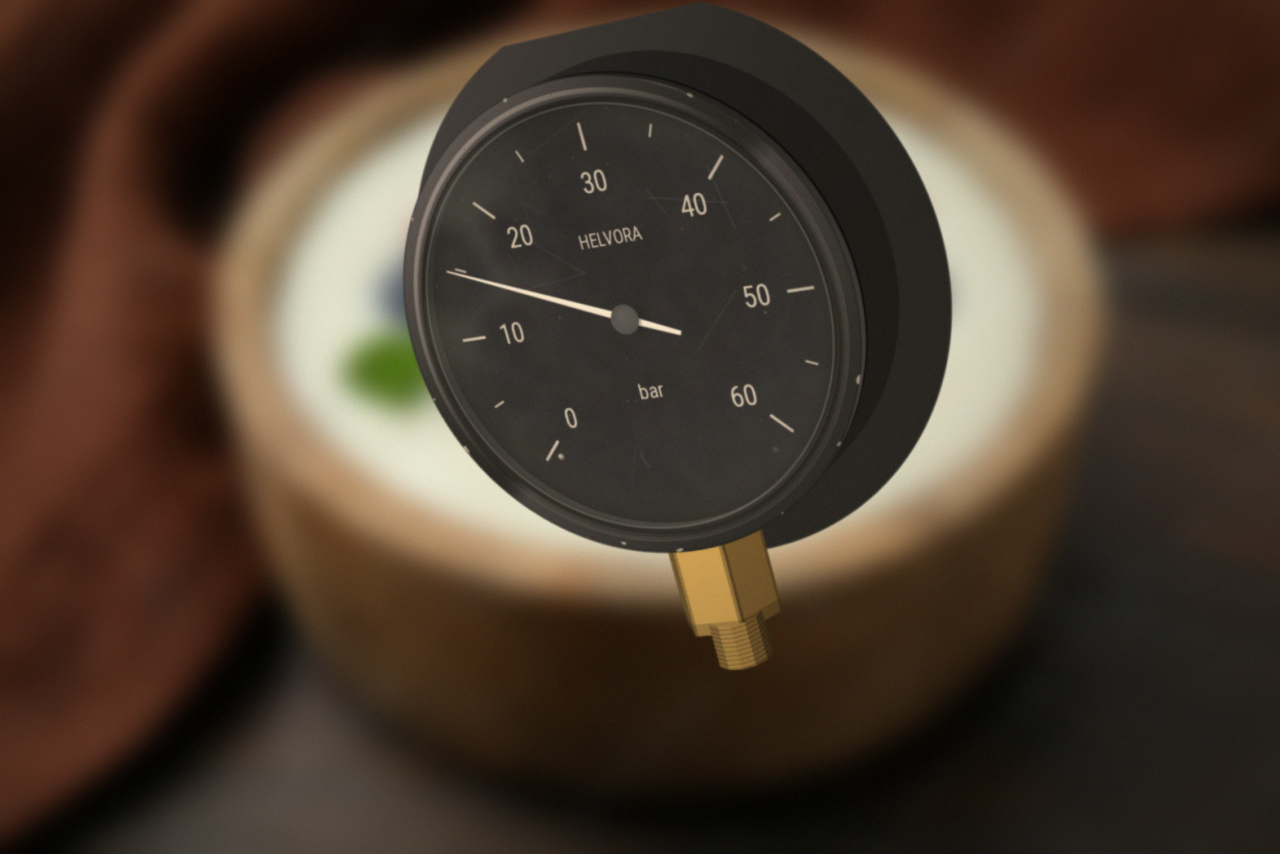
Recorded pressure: 15,bar
